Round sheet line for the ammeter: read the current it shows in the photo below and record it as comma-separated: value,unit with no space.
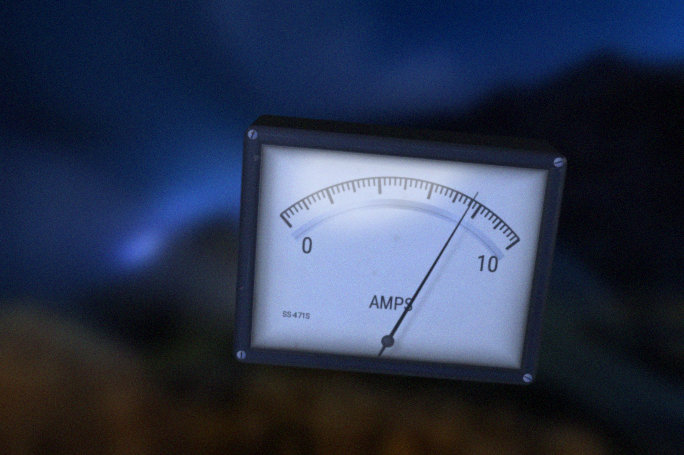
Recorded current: 7.6,A
